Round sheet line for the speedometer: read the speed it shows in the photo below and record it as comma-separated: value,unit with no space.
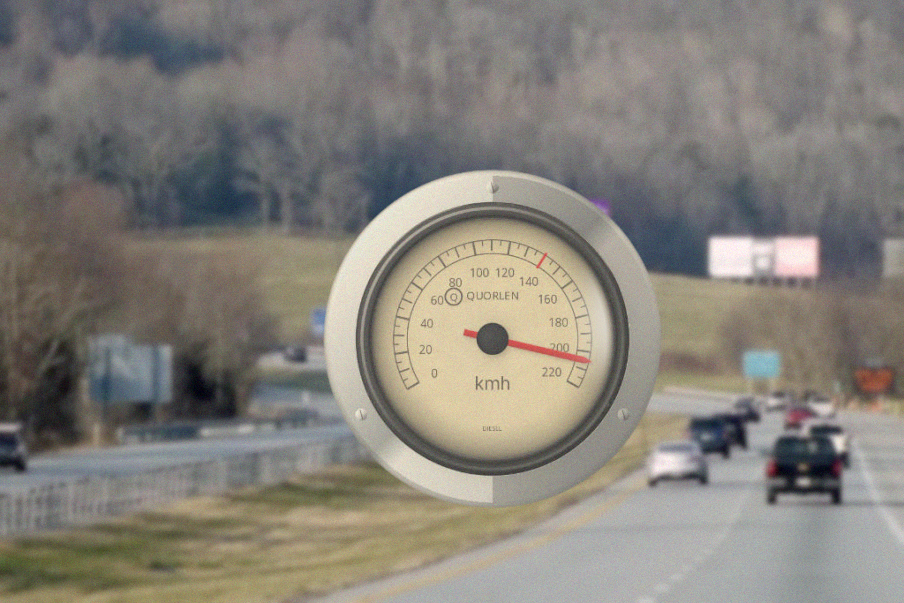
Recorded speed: 205,km/h
